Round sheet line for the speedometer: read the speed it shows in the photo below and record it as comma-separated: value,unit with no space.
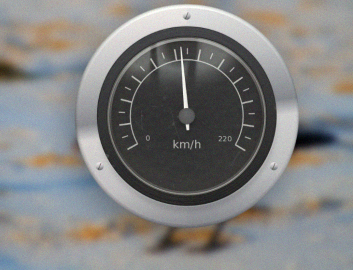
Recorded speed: 105,km/h
